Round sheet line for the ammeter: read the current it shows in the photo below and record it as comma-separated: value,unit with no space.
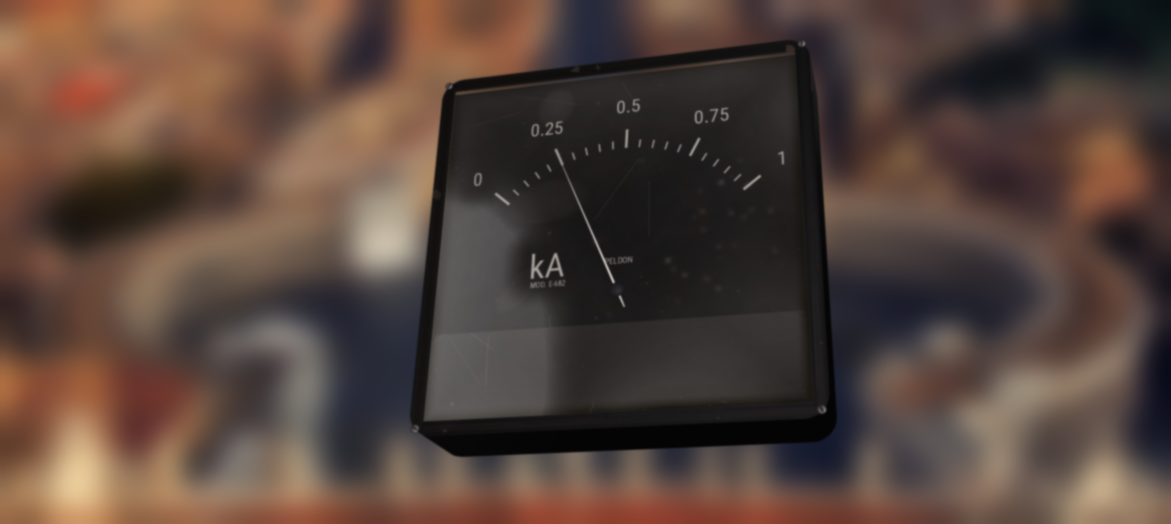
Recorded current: 0.25,kA
